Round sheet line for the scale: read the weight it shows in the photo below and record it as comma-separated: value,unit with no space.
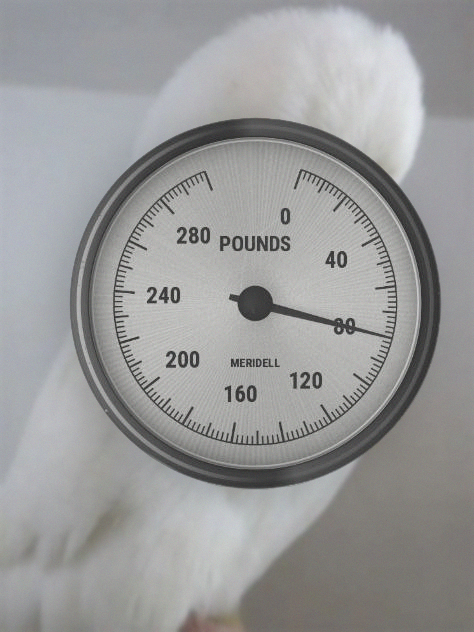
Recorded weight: 80,lb
